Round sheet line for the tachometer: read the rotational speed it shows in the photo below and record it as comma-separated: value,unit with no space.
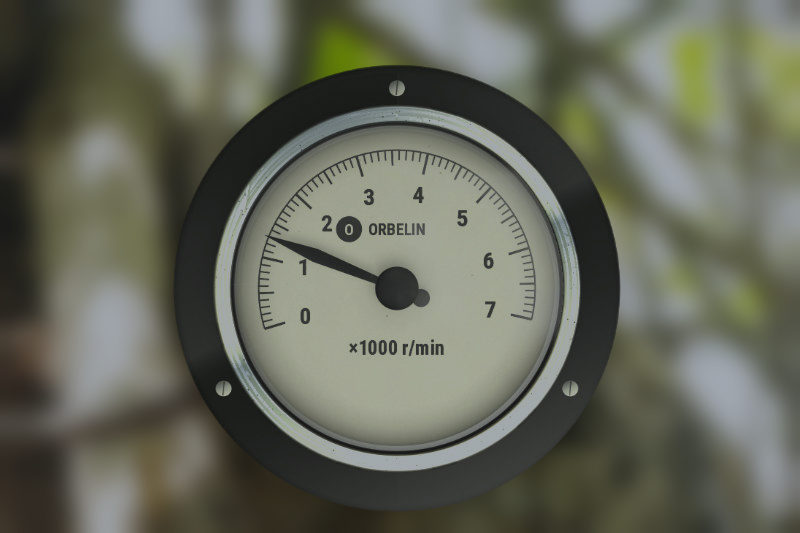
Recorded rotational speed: 1300,rpm
